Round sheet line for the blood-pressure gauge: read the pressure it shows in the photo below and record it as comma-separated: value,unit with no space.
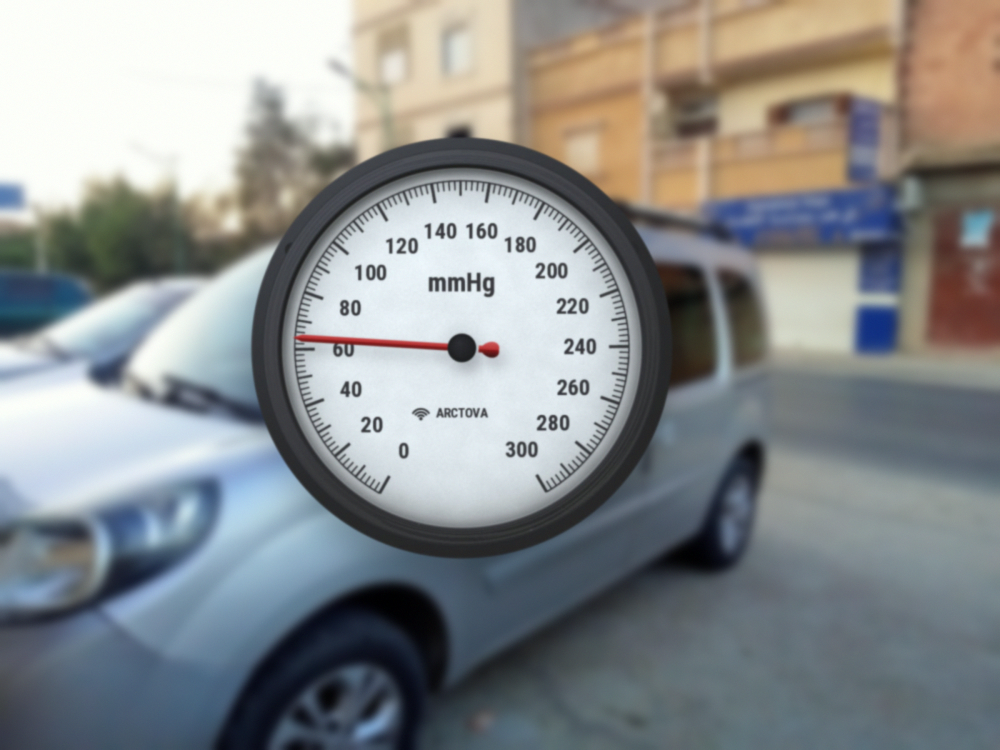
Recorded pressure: 64,mmHg
